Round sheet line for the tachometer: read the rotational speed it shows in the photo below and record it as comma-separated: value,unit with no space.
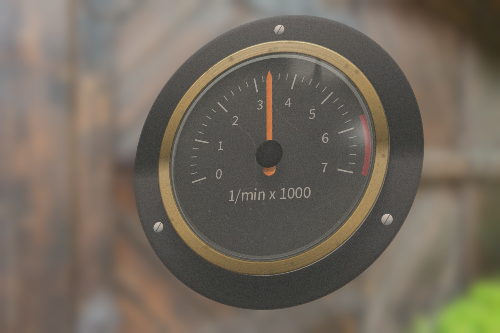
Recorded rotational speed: 3400,rpm
